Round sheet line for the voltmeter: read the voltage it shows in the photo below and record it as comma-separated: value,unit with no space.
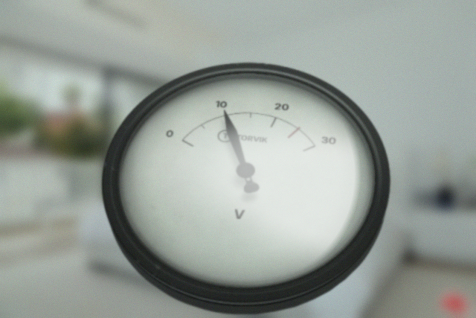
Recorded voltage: 10,V
